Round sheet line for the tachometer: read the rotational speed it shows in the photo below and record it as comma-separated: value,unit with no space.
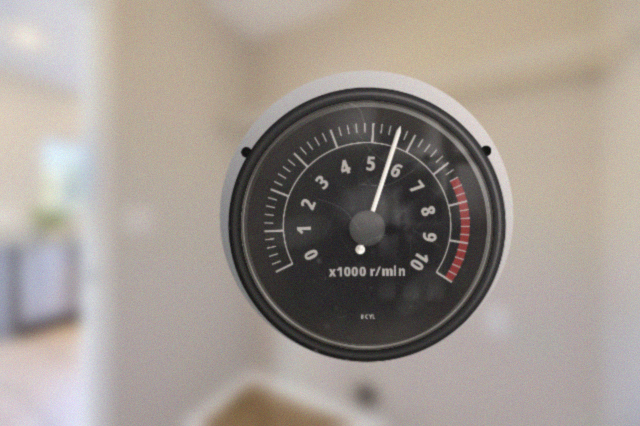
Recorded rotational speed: 5600,rpm
